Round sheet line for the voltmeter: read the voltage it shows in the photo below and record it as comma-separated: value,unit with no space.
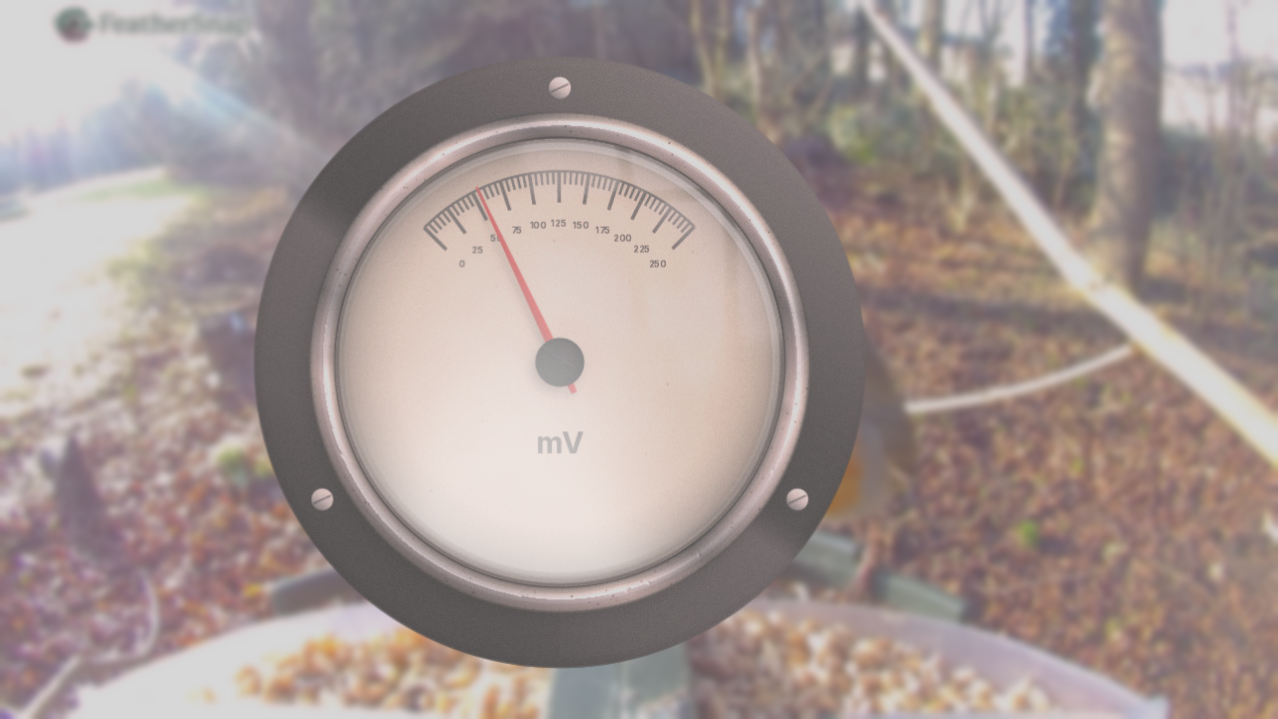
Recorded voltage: 55,mV
